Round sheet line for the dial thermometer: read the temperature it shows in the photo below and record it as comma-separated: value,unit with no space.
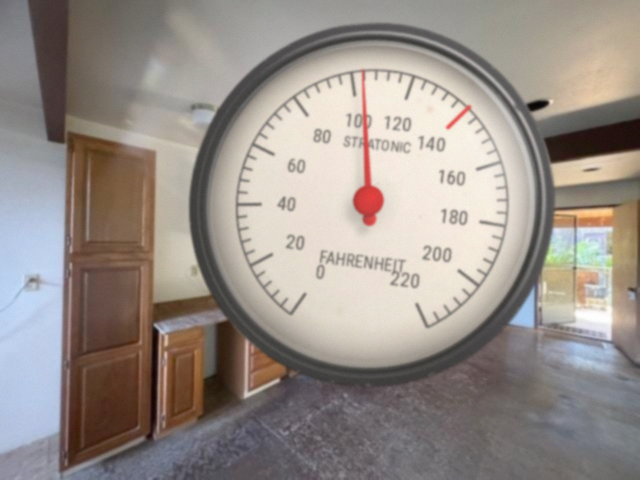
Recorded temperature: 104,°F
